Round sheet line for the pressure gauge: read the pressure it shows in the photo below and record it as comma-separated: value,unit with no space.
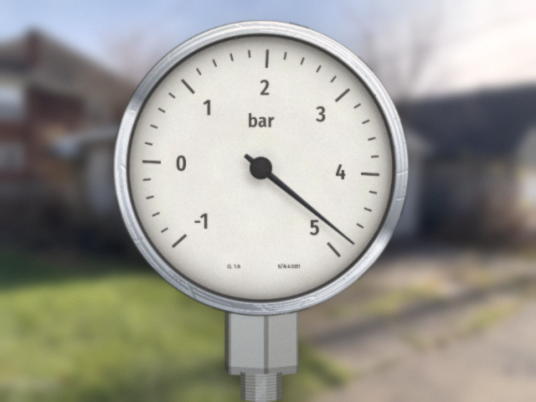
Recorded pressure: 4.8,bar
